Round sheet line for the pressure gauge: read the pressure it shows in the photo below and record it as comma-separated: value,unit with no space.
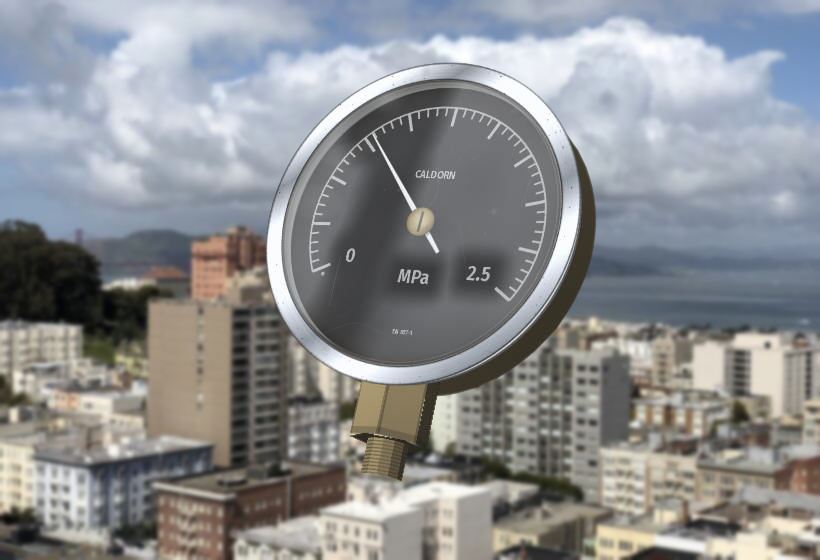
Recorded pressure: 0.8,MPa
